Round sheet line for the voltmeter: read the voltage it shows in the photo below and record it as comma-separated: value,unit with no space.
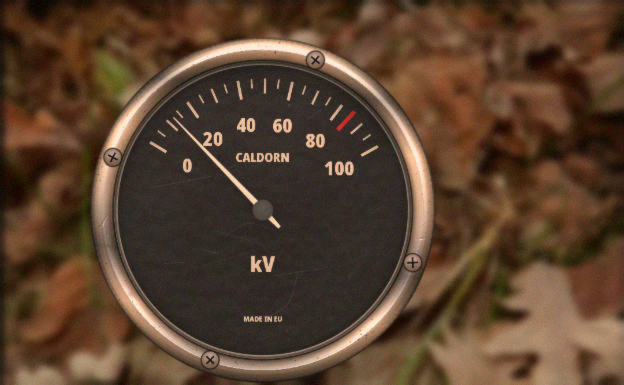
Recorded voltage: 12.5,kV
